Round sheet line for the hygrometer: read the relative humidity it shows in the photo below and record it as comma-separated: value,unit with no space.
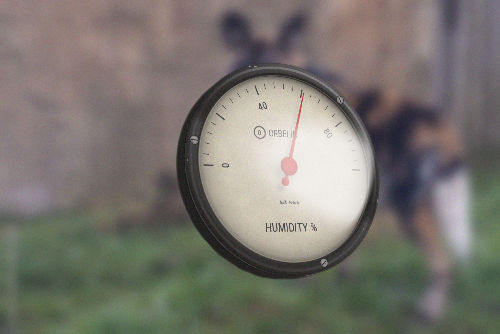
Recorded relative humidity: 60,%
